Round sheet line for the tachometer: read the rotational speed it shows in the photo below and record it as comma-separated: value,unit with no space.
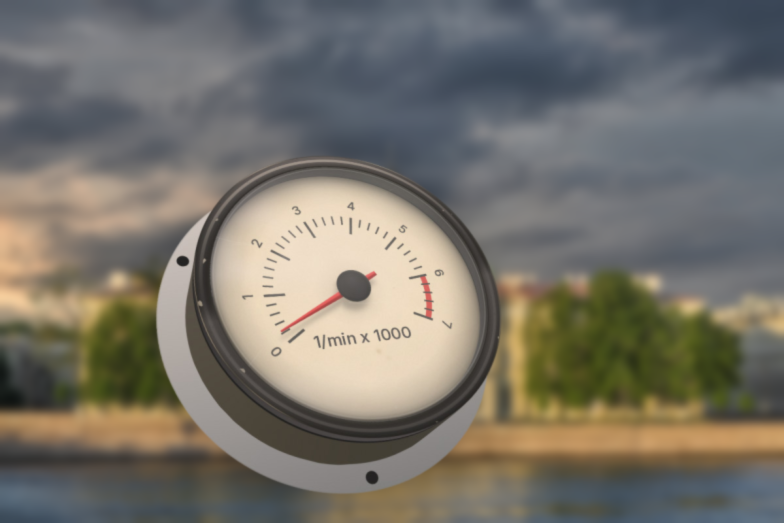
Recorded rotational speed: 200,rpm
